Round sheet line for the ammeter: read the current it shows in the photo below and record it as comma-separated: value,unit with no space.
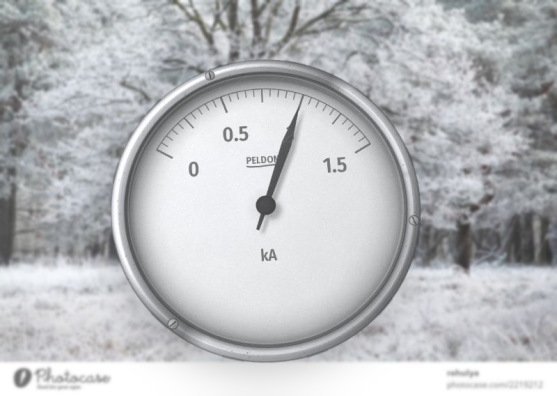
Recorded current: 1,kA
